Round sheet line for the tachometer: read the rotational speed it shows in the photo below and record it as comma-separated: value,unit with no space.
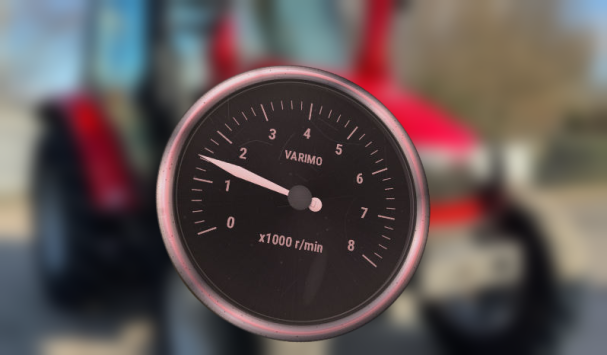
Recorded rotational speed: 1400,rpm
